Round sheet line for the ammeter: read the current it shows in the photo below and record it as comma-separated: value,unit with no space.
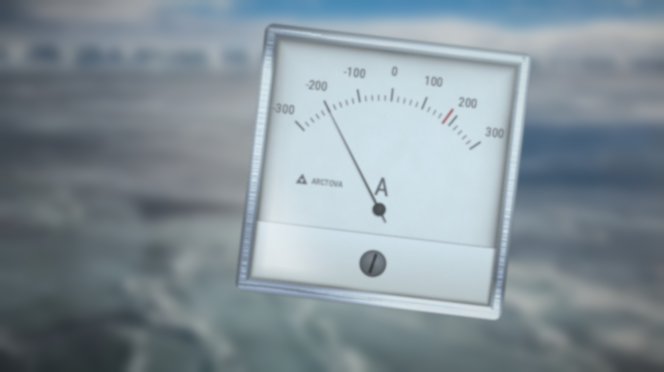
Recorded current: -200,A
